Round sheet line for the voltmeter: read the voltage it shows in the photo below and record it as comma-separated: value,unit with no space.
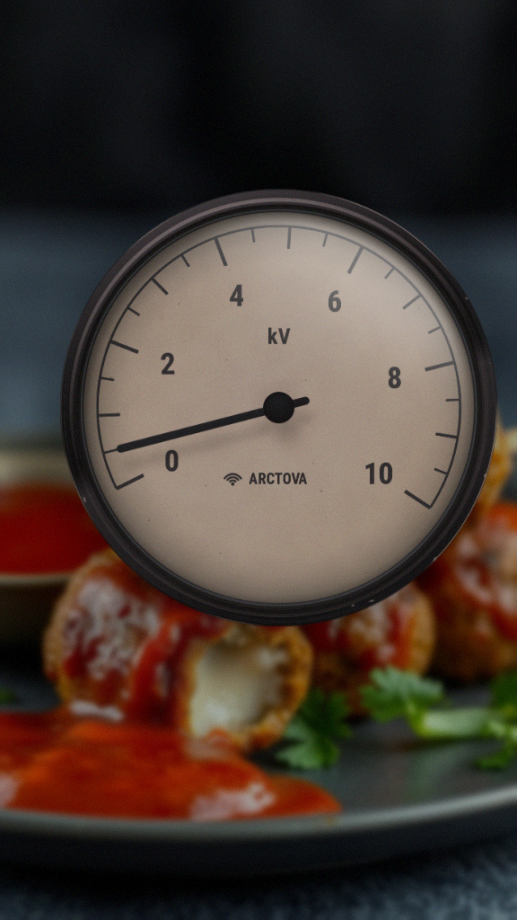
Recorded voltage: 0.5,kV
